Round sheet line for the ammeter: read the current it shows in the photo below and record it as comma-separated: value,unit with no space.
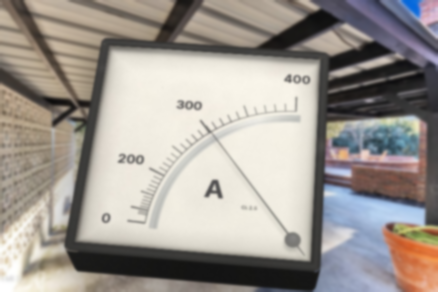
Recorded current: 300,A
